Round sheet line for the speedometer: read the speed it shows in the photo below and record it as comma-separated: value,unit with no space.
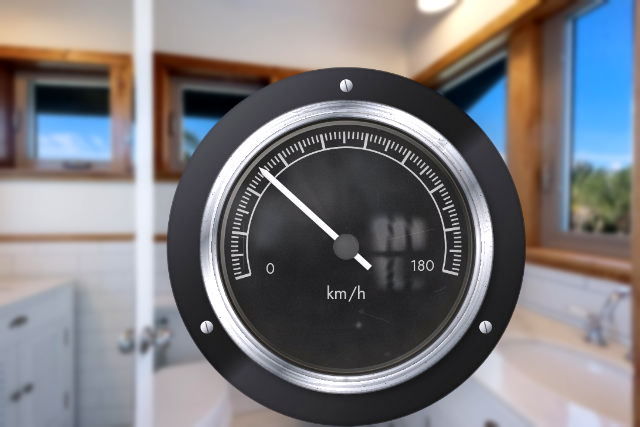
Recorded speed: 50,km/h
